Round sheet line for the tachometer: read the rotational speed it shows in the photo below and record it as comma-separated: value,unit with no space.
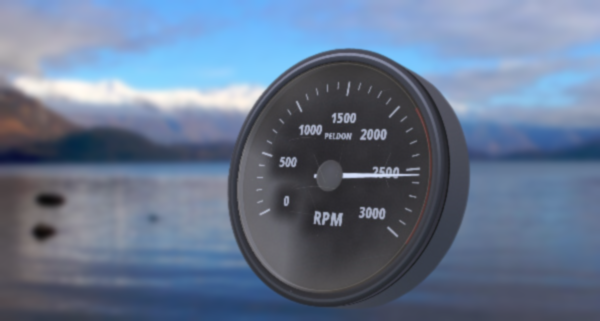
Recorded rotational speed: 2550,rpm
